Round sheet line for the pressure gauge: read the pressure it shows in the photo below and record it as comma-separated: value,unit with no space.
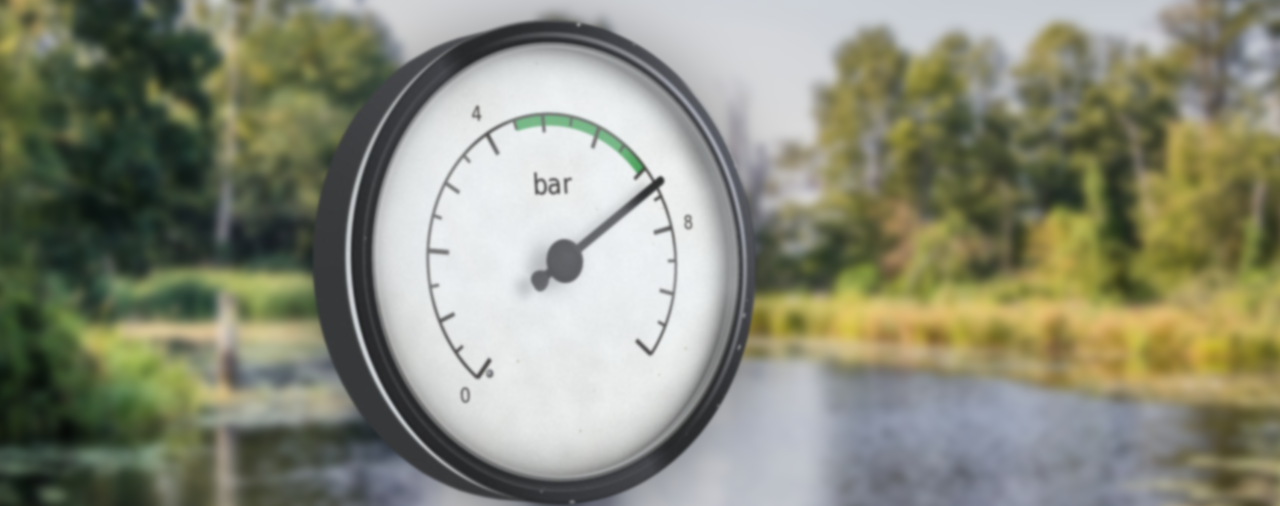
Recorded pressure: 7.25,bar
